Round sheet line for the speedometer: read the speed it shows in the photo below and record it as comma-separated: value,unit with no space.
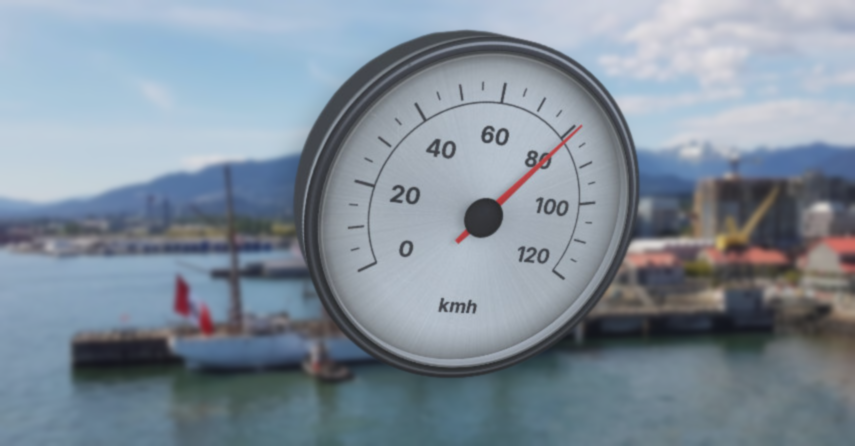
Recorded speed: 80,km/h
